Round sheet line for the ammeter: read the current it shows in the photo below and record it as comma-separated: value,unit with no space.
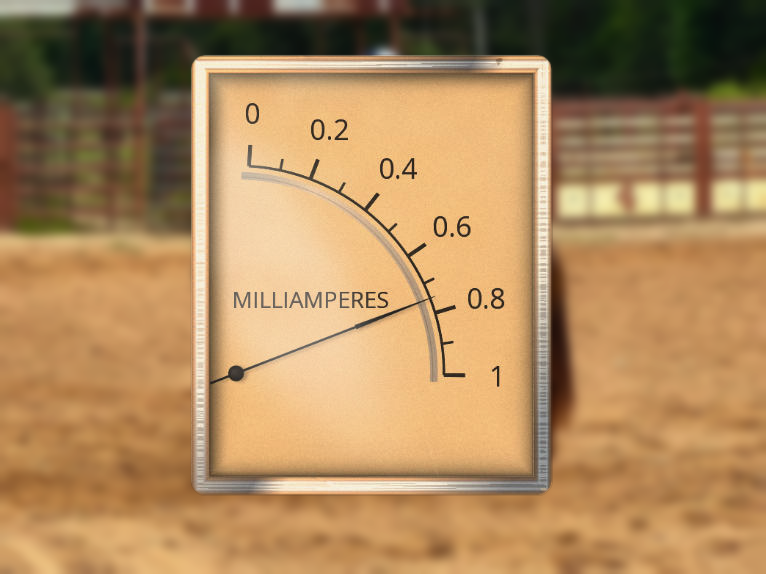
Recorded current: 0.75,mA
